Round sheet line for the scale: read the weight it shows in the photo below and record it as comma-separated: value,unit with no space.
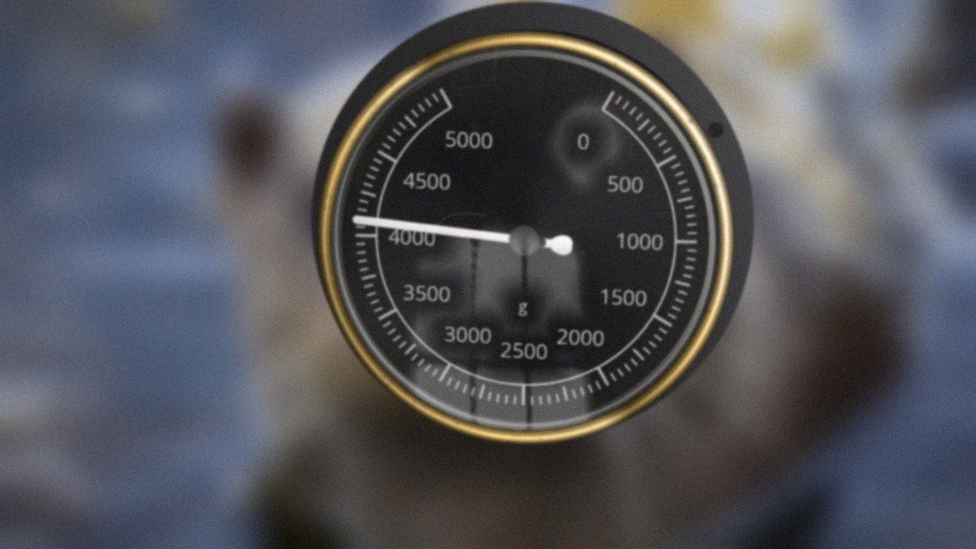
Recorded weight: 4100,g
